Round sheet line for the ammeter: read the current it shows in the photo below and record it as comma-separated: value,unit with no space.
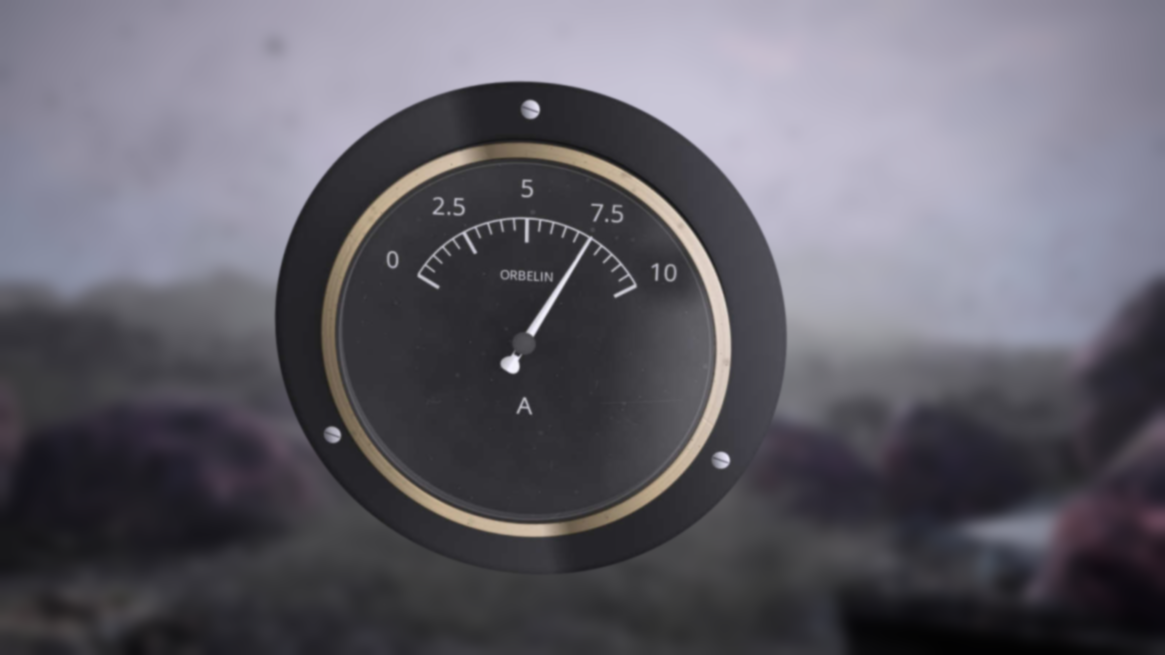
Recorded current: 7.5,A
